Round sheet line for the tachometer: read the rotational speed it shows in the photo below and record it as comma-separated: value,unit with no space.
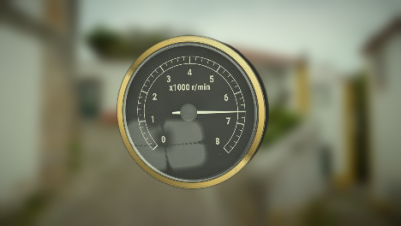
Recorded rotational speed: 6600,rpm
